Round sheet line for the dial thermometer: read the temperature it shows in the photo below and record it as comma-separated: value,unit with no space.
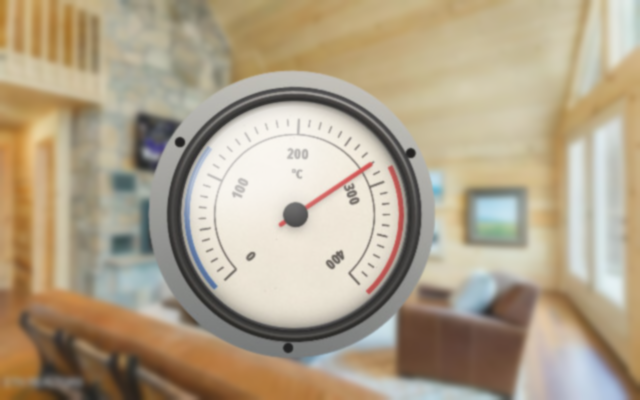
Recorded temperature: 280,°C
